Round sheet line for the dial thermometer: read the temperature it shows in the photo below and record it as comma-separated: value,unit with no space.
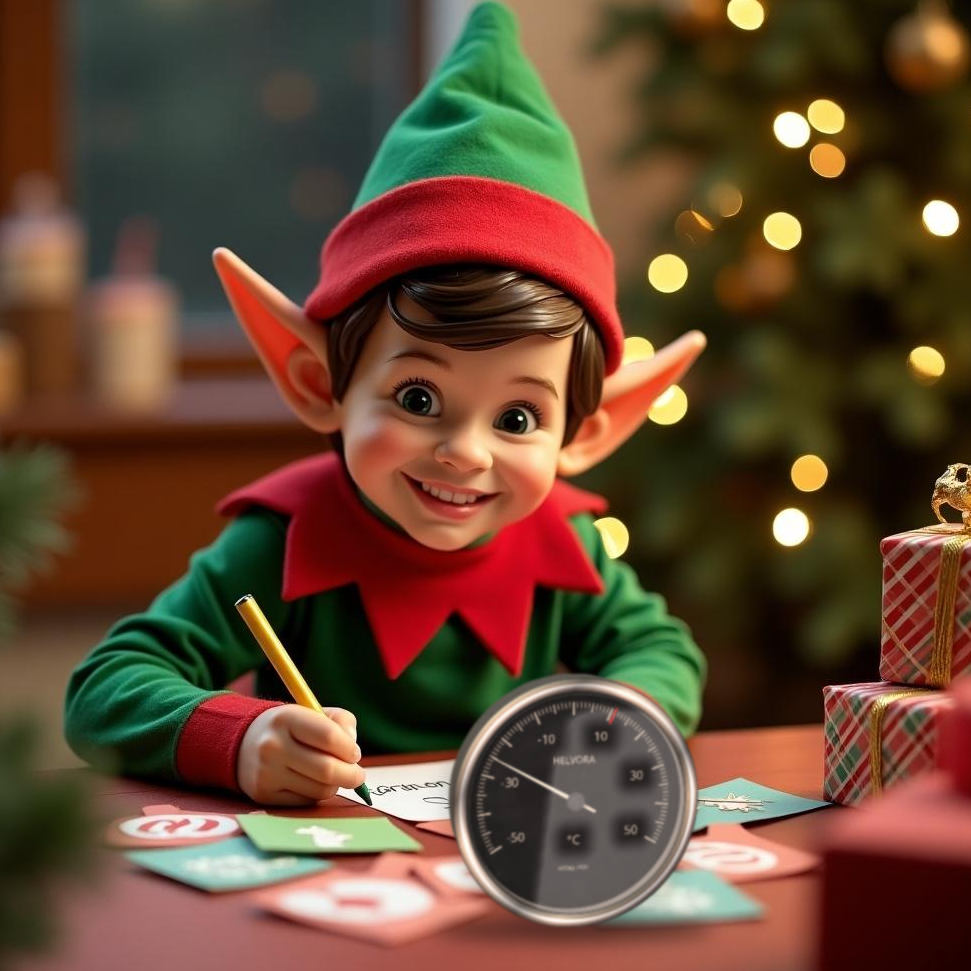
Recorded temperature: -25,°C
